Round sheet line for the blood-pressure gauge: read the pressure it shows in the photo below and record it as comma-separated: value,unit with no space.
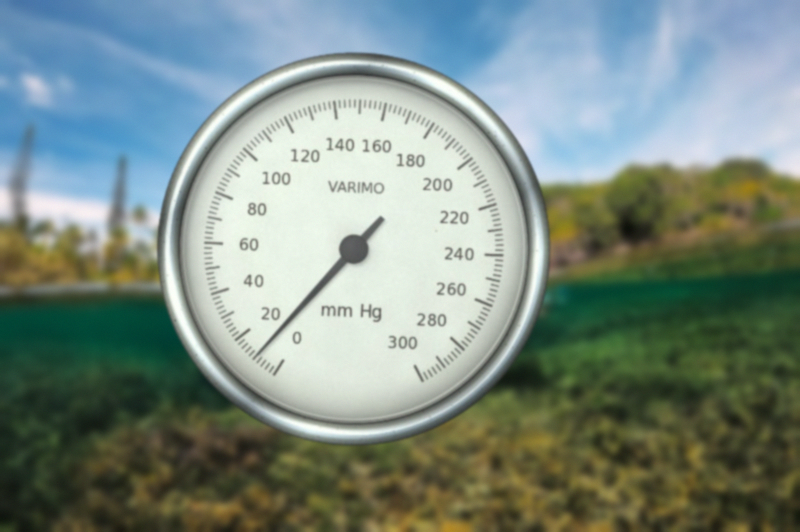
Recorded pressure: 10,mmHg
